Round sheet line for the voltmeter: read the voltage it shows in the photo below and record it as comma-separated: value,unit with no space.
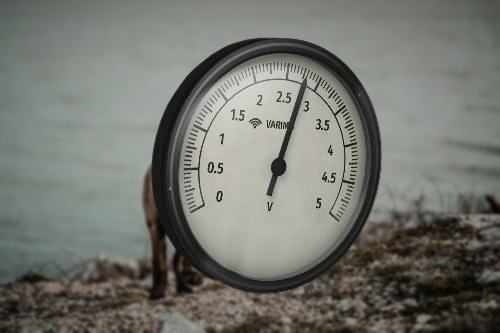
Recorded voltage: 2.75,V
